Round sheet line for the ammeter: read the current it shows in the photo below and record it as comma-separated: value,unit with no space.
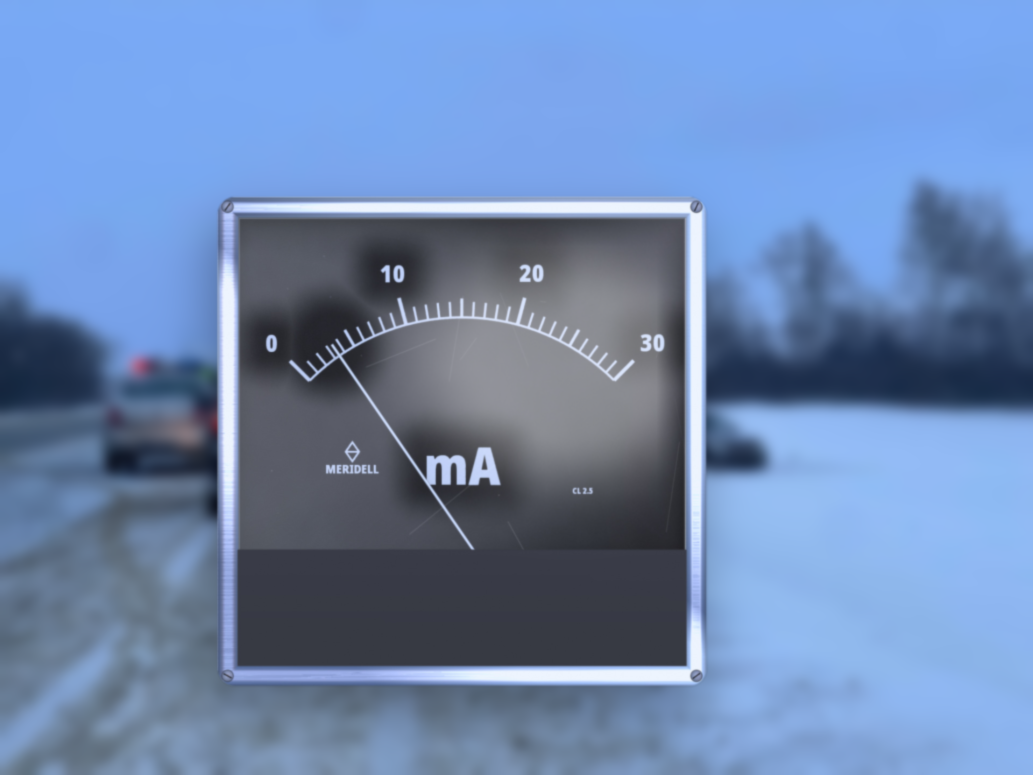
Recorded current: 3.5,mA
